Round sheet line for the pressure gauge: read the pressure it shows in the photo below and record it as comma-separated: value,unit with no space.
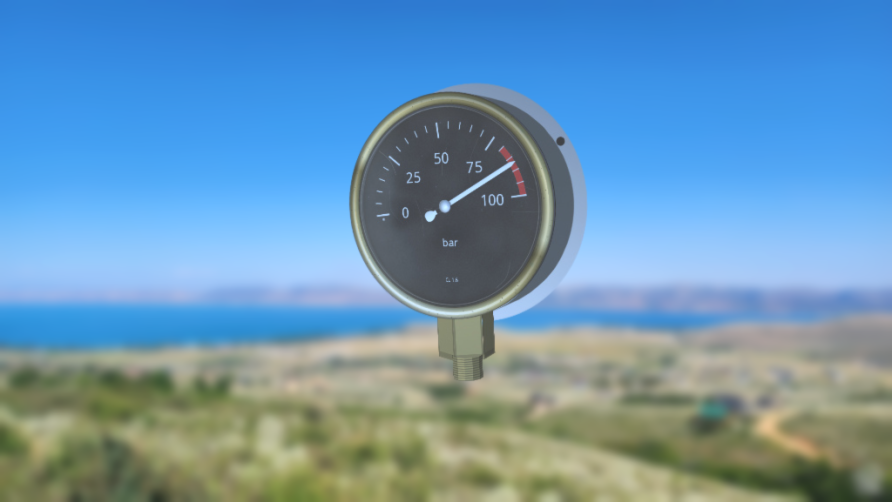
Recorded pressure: 87.5,bar
